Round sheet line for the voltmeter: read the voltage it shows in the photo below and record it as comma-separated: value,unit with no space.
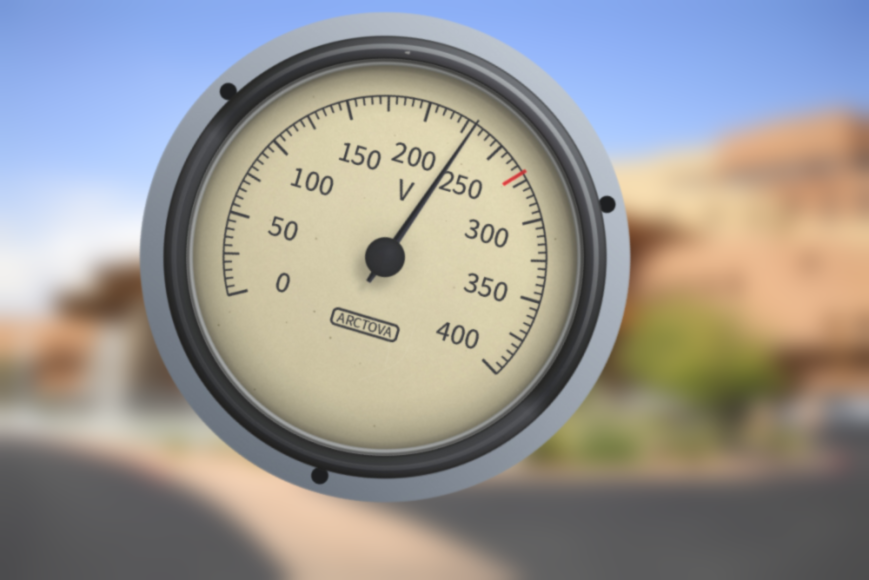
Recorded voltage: 230,V
